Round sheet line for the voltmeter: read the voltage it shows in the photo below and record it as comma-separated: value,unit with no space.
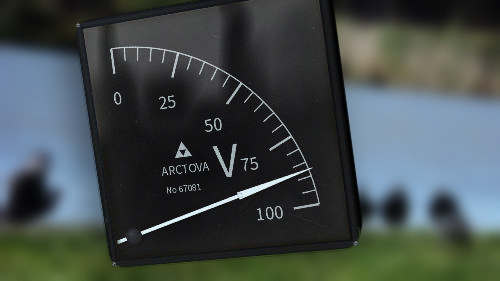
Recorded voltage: 87.5,V
